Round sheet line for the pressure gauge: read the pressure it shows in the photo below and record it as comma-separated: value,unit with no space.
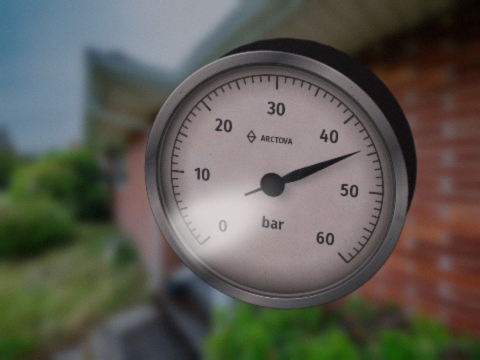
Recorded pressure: 44,bar
